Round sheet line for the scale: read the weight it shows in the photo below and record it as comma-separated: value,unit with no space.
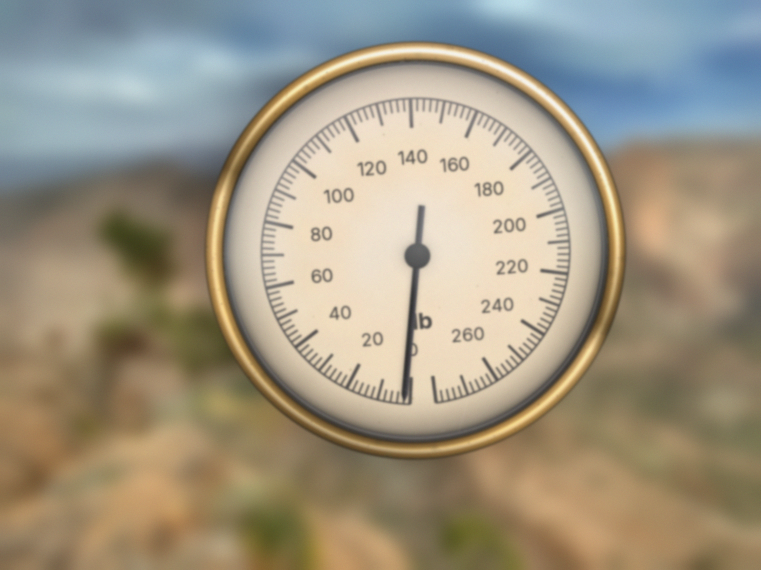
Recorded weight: 2,lb
